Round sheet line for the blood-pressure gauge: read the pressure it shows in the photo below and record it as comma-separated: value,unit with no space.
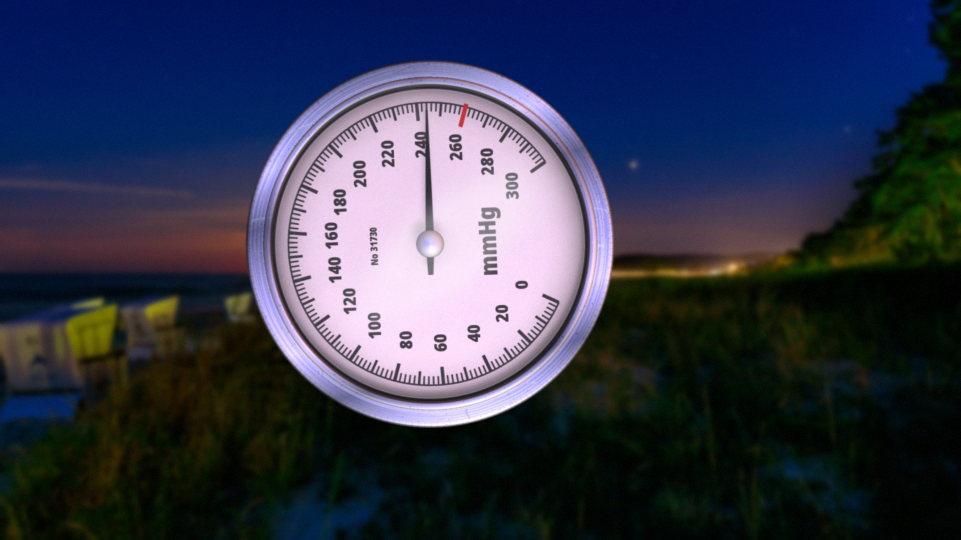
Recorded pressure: 244,mmHg
